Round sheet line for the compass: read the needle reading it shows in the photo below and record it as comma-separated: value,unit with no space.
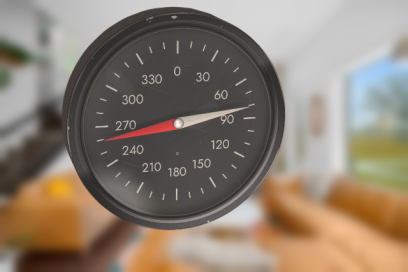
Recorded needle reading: 260,°
